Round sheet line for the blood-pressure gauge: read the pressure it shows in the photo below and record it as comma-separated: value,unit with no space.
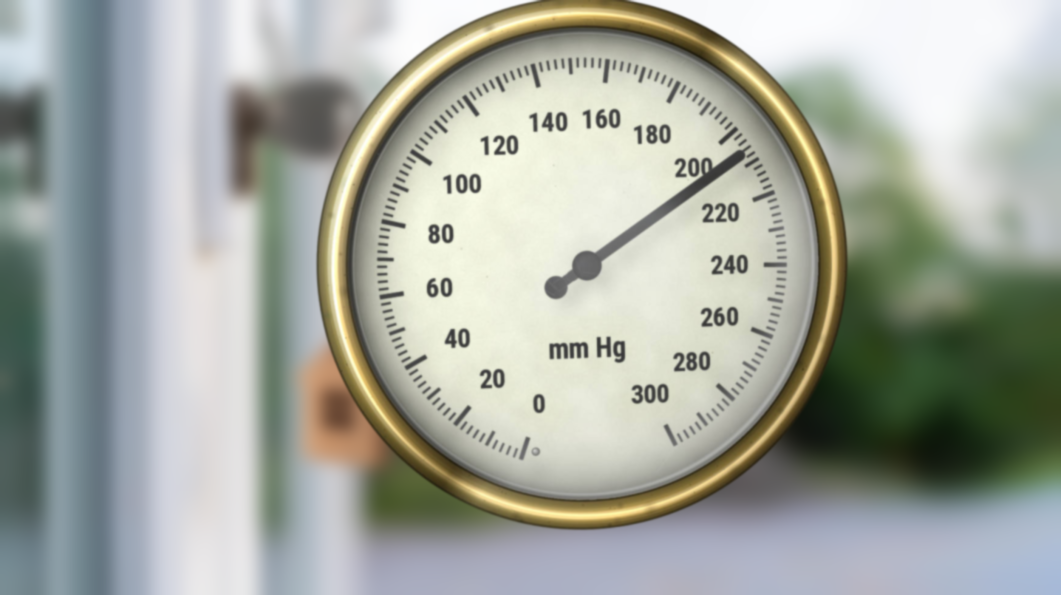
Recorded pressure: 206,mmHg
